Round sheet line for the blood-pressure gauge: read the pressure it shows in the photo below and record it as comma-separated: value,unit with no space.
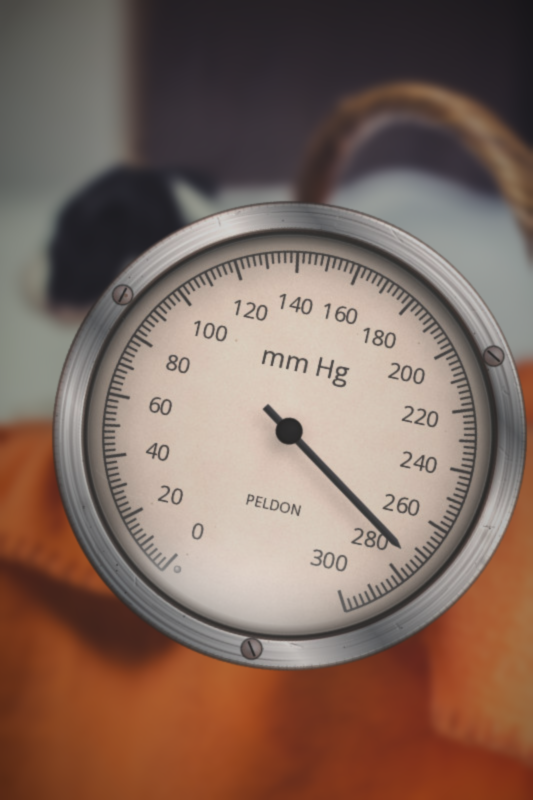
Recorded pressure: 274,mmHg
